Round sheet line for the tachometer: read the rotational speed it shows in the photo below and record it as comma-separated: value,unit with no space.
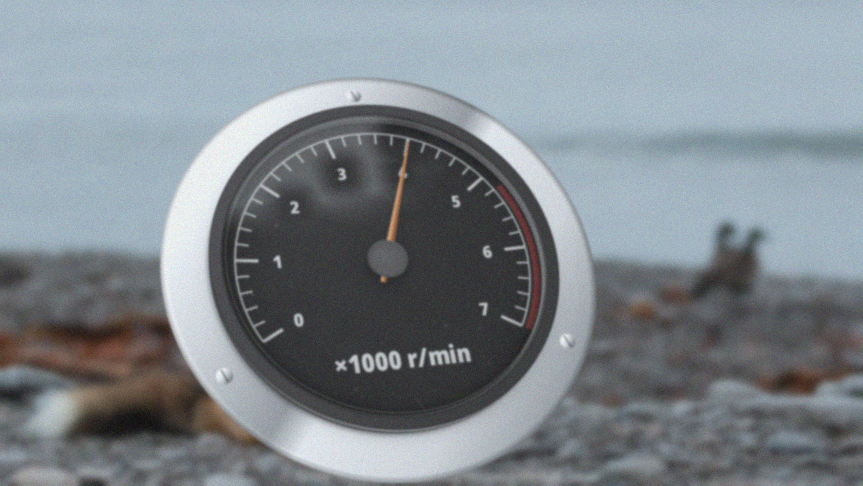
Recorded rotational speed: 4000,rpm
